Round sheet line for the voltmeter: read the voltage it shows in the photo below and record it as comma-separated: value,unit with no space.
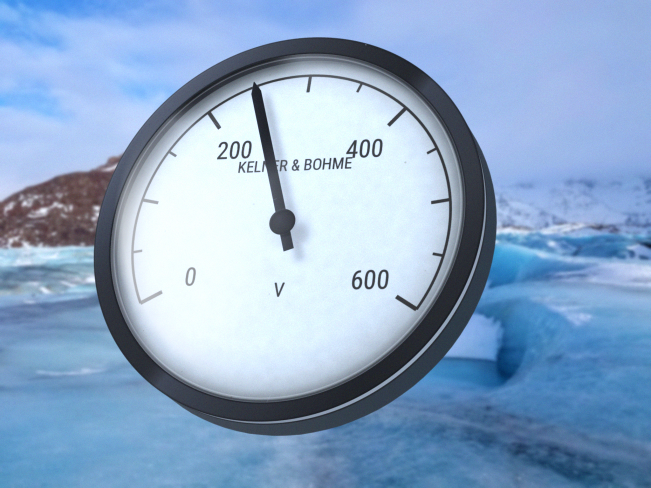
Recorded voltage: 250,V
